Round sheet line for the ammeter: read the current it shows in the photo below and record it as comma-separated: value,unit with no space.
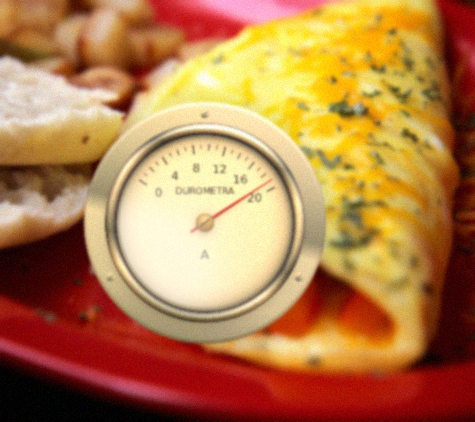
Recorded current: 19,A
